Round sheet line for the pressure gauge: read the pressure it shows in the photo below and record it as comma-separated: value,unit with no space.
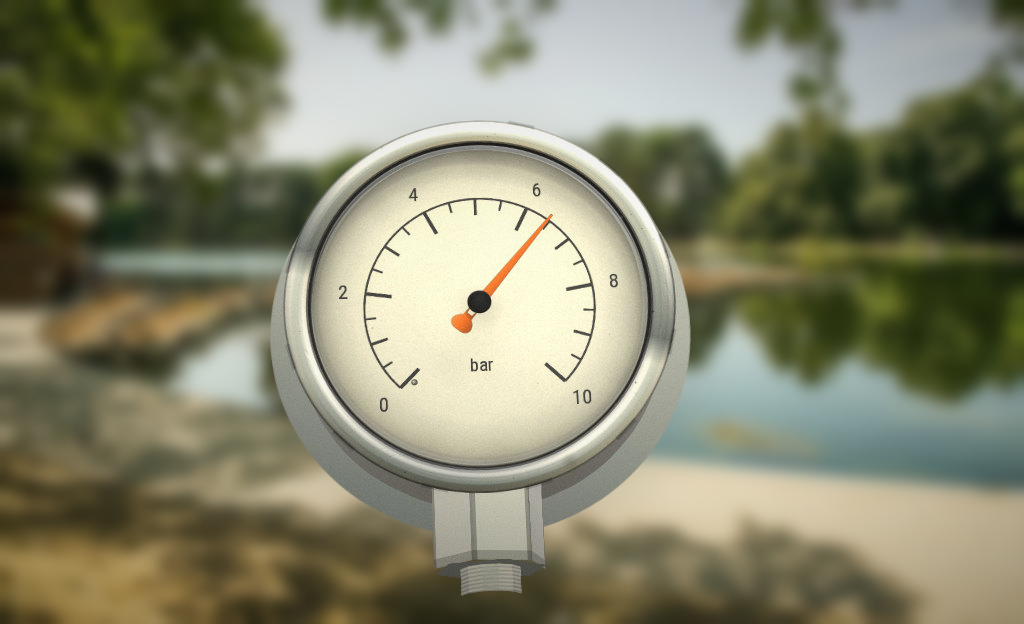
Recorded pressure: 6.5,bar
